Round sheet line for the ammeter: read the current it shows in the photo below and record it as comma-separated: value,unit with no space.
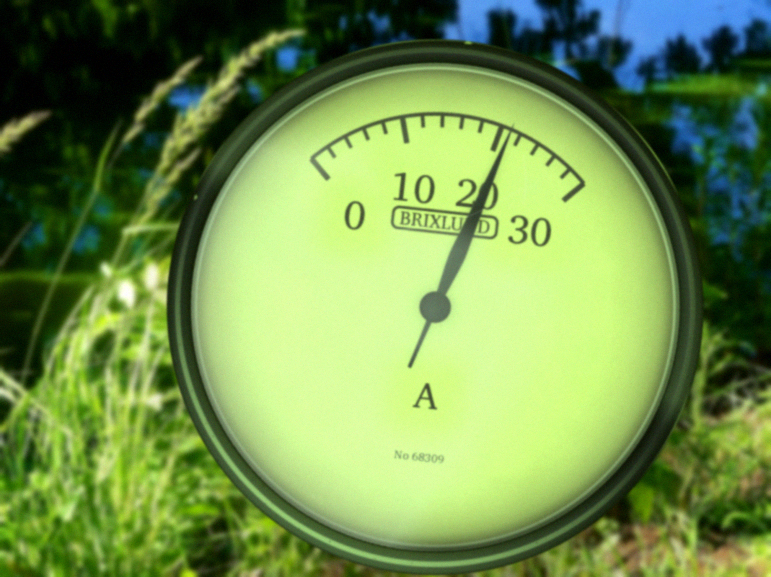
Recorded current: 21,A
